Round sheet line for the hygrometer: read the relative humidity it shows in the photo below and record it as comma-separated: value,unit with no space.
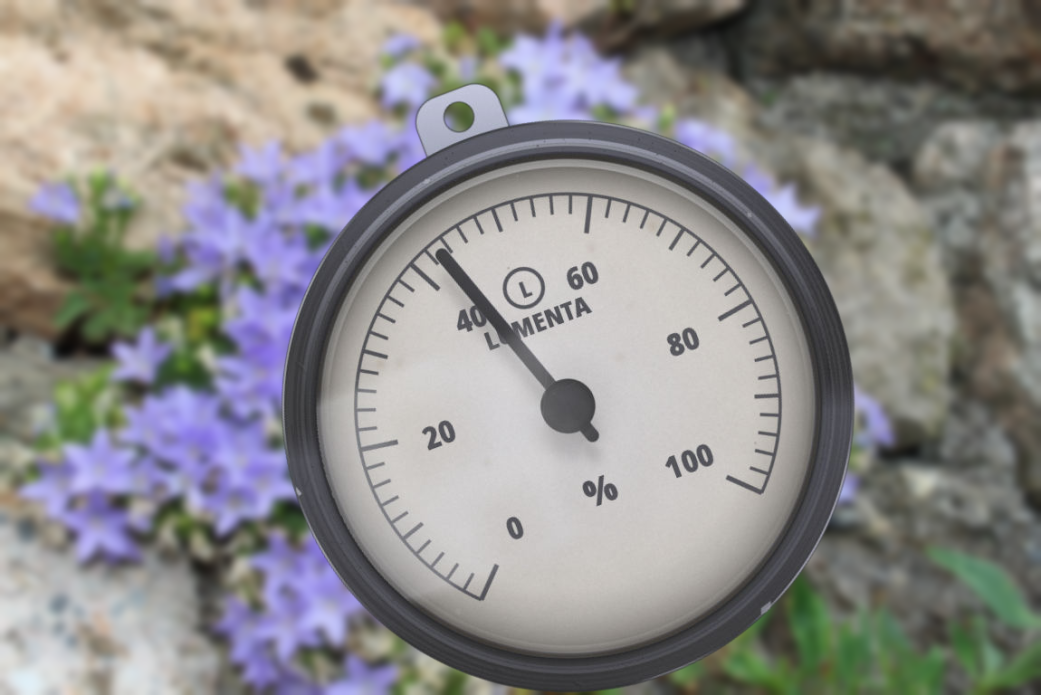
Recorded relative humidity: 43,%
